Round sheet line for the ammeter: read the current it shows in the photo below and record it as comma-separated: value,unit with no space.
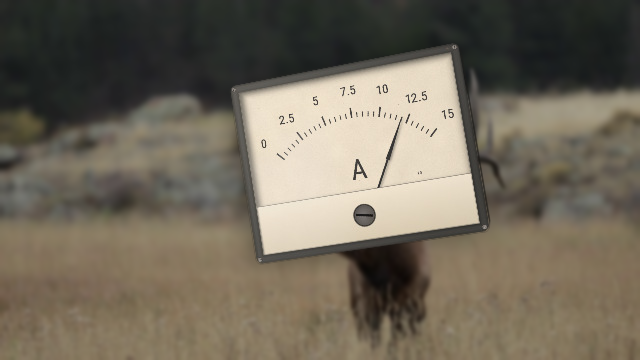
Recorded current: 12,A
